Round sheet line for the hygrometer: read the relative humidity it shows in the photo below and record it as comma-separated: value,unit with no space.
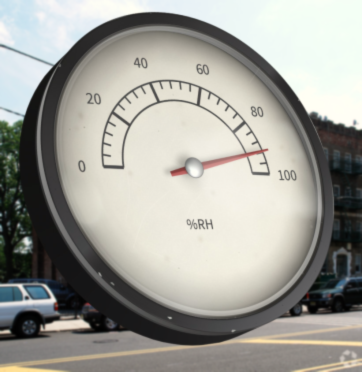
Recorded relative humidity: 92,%
